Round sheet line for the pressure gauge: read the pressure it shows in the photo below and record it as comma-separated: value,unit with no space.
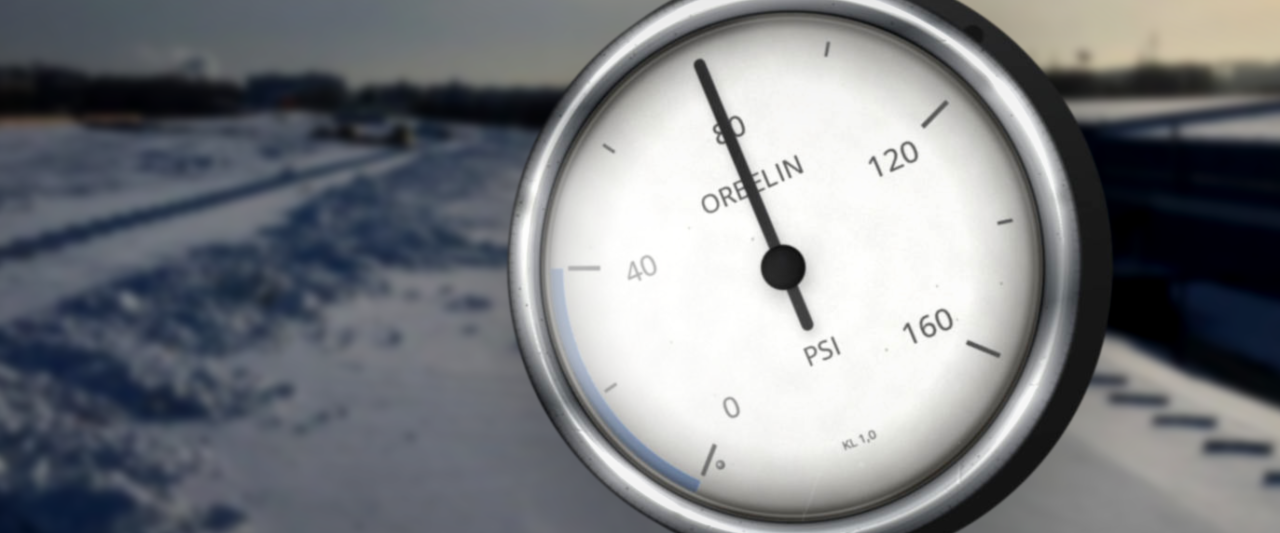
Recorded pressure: 80,psi
